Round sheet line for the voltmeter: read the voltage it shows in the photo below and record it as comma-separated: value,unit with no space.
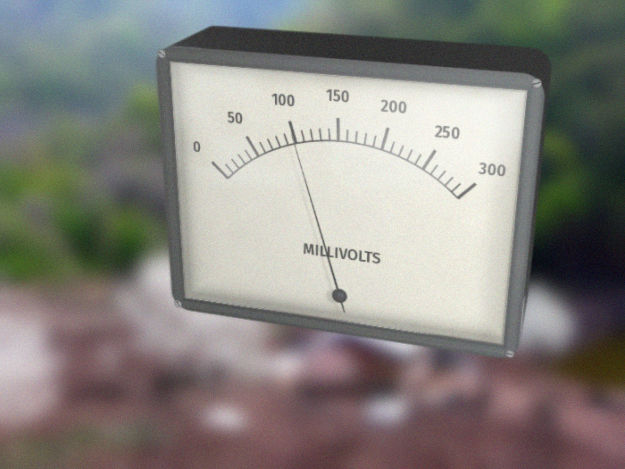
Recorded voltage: 100,mV
